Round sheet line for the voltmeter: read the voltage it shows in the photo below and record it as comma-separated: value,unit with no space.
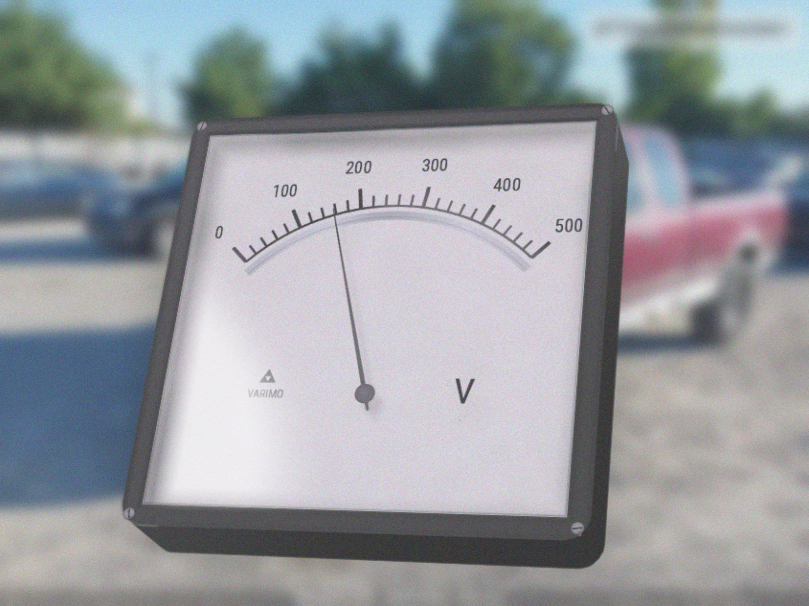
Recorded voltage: 160,V
